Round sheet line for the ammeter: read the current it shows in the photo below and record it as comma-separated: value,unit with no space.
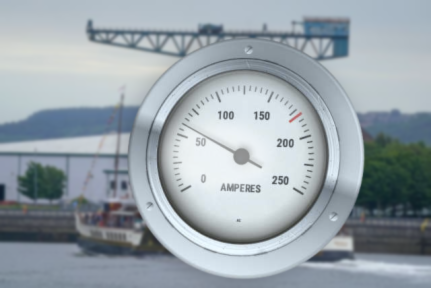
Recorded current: 60,A
